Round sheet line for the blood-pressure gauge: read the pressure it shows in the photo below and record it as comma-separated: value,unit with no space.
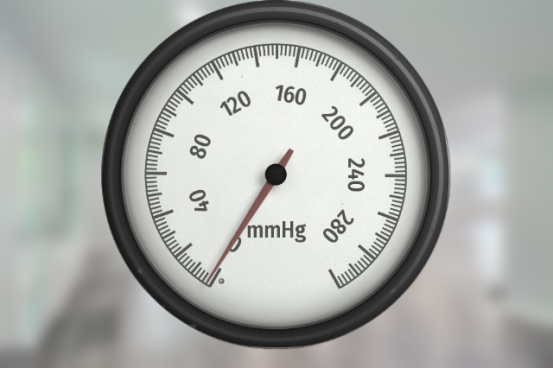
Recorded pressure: 2,mmHg
